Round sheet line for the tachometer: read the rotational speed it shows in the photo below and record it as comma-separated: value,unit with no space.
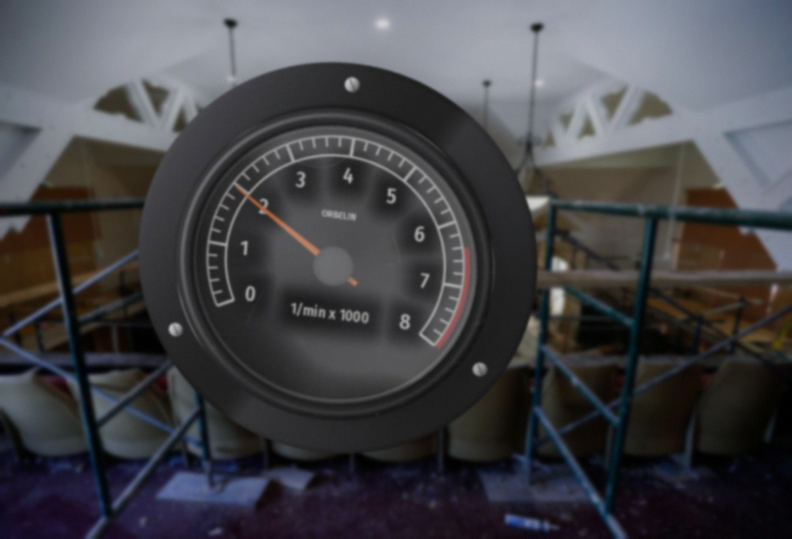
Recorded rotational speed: 2000,rpm
